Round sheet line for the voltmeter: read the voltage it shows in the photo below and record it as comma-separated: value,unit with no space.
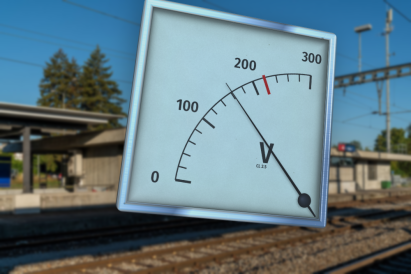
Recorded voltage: 160,V
